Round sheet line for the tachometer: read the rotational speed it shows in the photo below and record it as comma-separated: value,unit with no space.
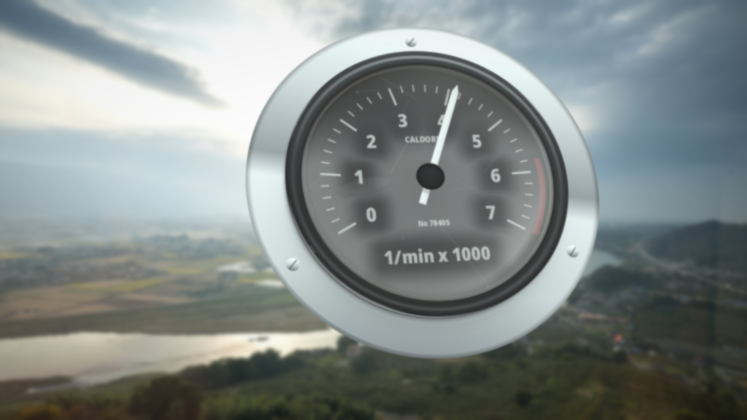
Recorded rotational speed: 4100,rpm
